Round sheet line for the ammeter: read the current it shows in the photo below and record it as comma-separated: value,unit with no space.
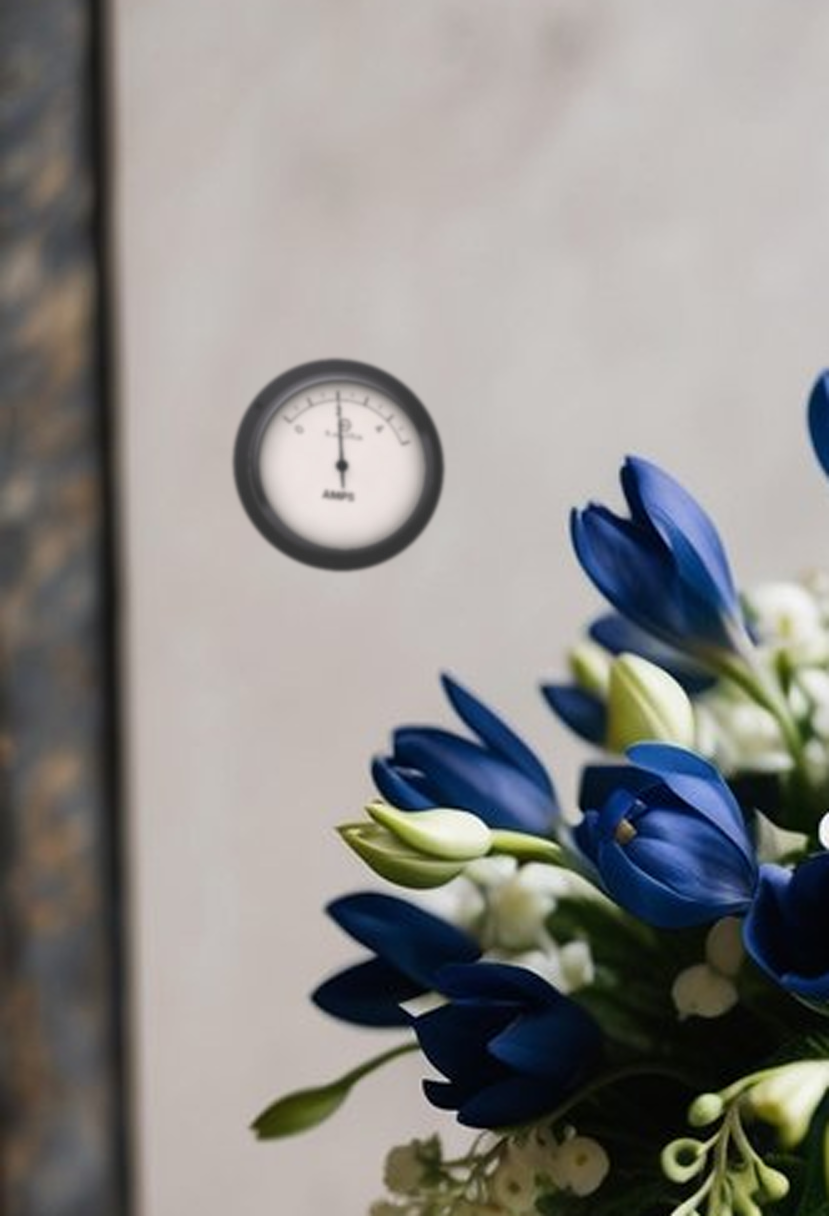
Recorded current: 2,A
